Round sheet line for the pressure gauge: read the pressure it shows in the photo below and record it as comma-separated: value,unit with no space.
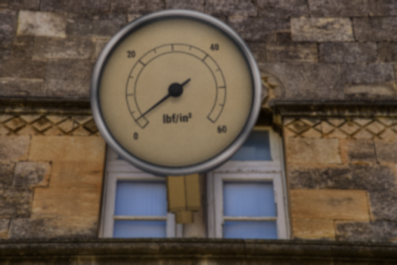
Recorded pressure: 2.5,psi
